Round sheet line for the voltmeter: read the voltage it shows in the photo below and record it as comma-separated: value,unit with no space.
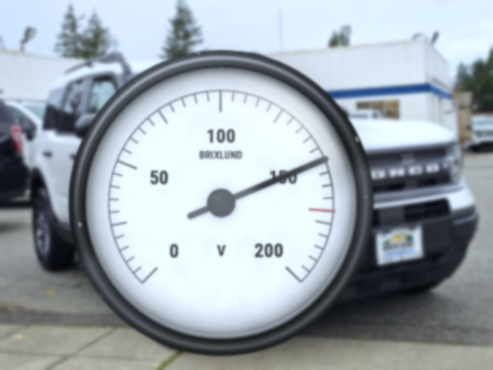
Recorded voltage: 150,V
